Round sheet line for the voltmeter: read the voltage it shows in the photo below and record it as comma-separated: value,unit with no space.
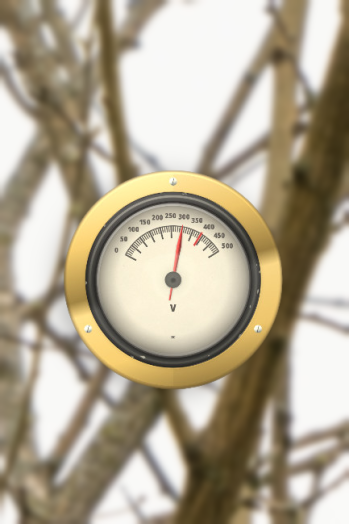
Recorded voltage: 300,V
